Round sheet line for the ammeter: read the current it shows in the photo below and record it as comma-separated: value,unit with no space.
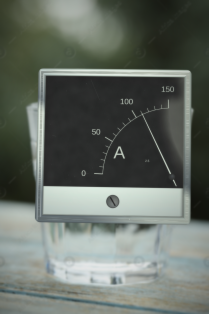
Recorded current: 110,A
